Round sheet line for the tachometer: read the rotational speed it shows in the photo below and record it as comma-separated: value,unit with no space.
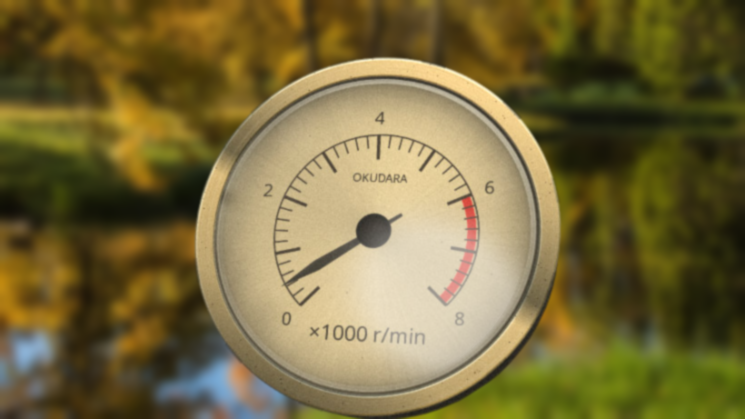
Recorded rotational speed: 400,rpm
